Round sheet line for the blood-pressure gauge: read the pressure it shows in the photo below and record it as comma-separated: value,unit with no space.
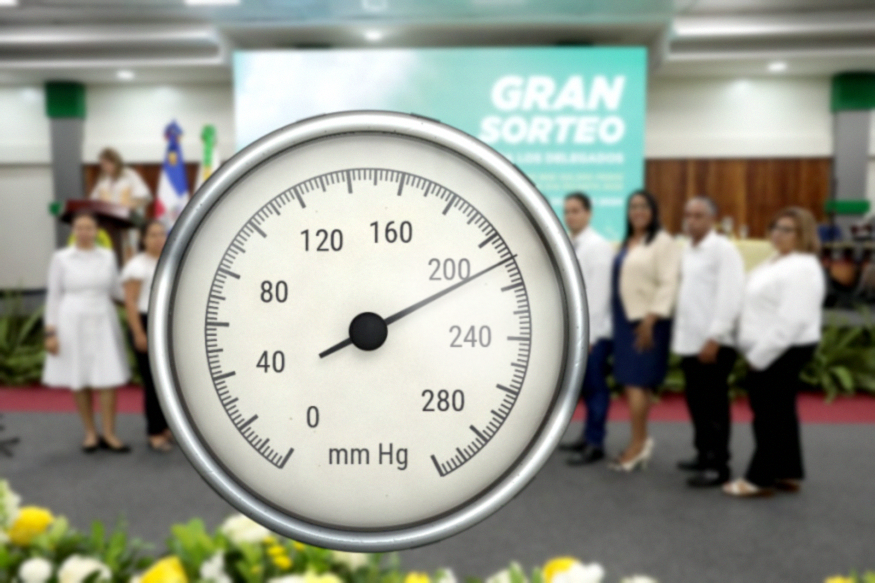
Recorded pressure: 210,mmHg
